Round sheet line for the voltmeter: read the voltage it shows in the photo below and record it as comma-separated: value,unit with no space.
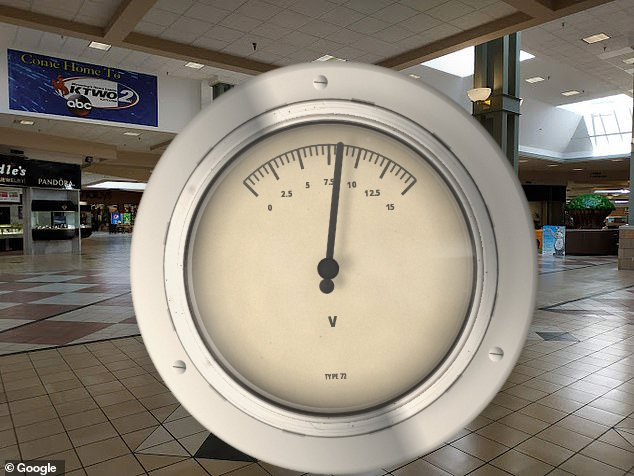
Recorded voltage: 8.5,V
